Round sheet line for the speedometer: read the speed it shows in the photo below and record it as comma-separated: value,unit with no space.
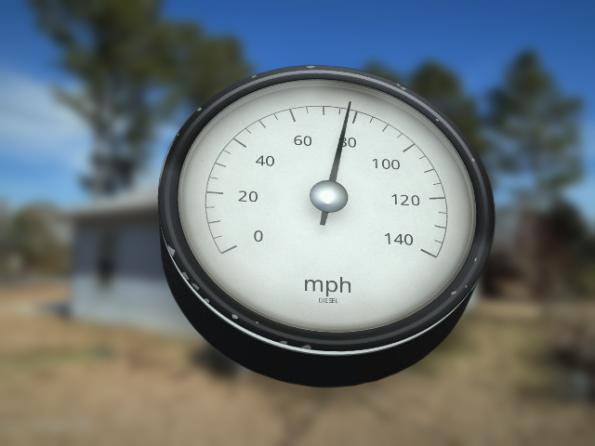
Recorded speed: 77.5,mph
